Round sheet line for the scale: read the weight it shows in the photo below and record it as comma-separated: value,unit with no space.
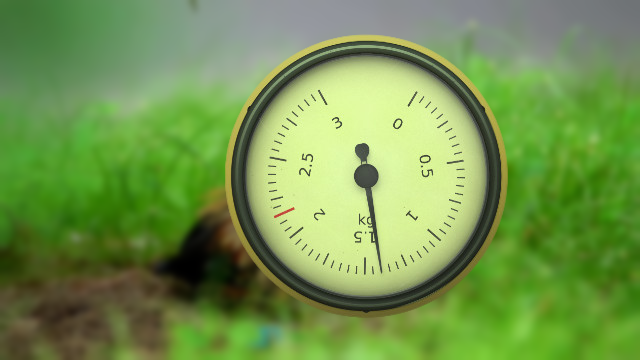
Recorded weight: 1.4,kg
